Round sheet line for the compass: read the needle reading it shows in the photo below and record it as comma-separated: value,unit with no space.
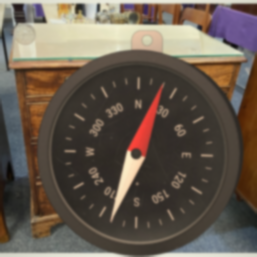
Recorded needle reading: 20,°
